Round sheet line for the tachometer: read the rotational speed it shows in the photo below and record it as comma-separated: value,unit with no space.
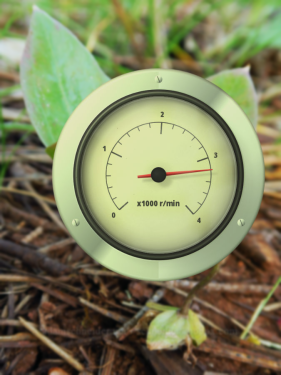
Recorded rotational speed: 3200,rpm
